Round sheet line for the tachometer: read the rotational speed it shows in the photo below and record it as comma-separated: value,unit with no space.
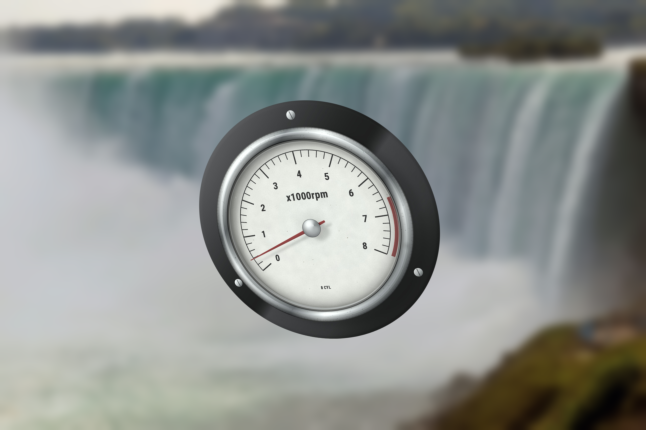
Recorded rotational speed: 400,rpm
